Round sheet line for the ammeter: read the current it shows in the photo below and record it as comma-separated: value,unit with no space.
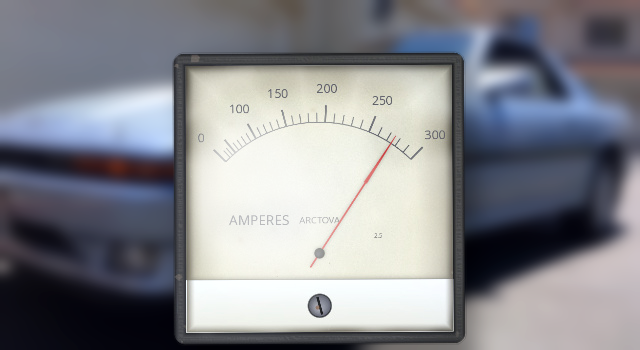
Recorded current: 275,A
